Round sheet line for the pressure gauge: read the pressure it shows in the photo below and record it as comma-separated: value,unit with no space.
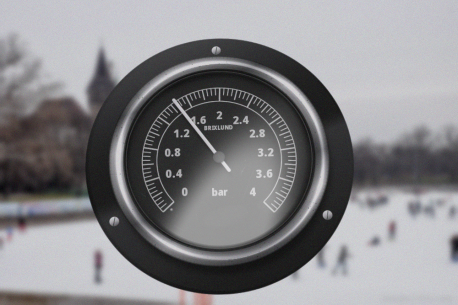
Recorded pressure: 1.45,bar
